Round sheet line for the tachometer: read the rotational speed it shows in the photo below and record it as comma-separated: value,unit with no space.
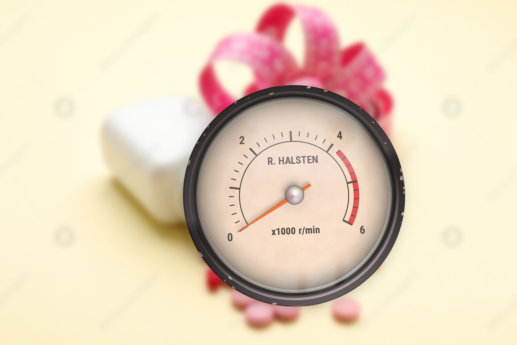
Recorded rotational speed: 0,rpm
